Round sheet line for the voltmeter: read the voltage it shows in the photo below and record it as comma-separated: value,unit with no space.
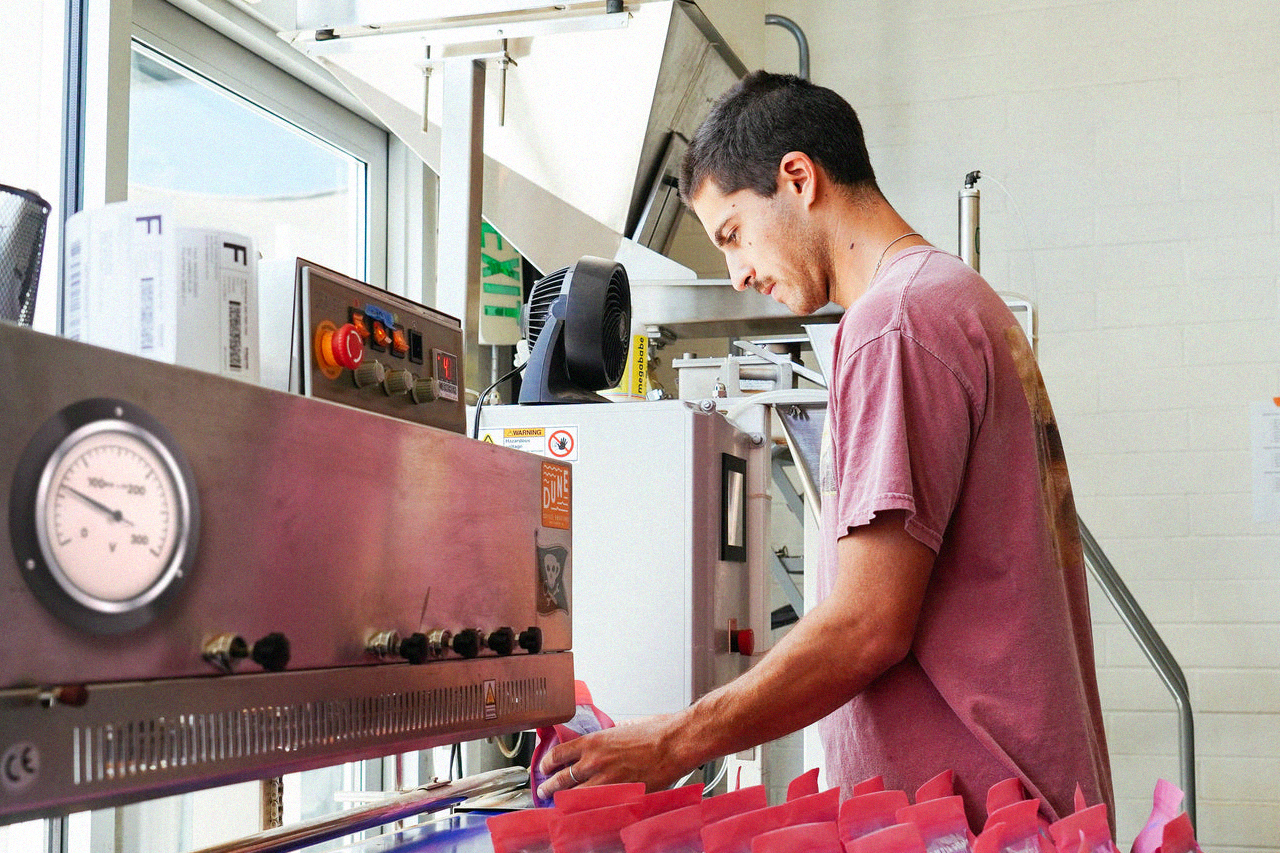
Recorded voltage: 60,V
